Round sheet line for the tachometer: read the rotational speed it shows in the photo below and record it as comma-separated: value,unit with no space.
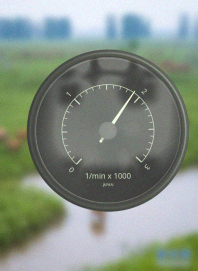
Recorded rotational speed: 1900,rpm
